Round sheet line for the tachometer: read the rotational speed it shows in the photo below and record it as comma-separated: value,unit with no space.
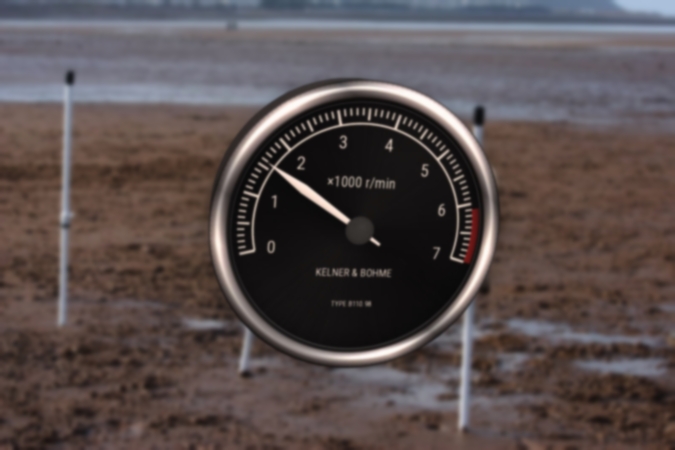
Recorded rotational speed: 1600,rpm
